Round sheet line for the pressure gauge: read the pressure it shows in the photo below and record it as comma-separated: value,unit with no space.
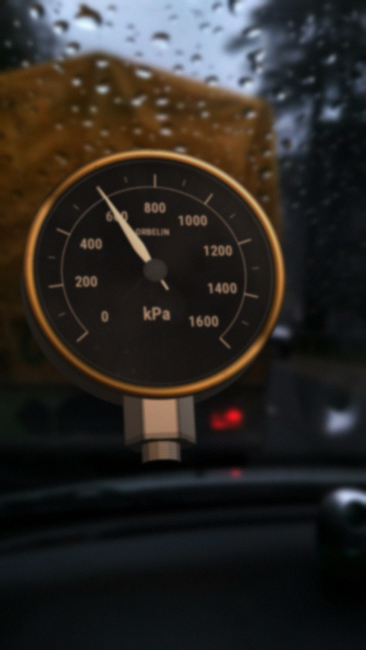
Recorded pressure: 600,kPa
